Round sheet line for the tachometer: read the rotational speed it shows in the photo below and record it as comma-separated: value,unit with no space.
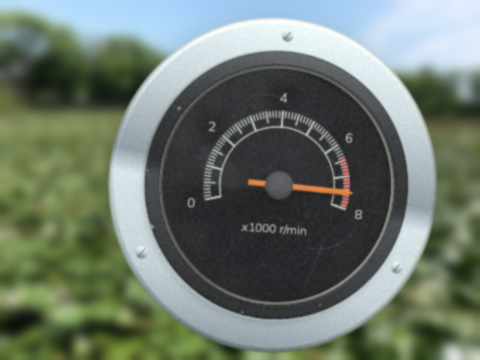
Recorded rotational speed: 7500,rpm
